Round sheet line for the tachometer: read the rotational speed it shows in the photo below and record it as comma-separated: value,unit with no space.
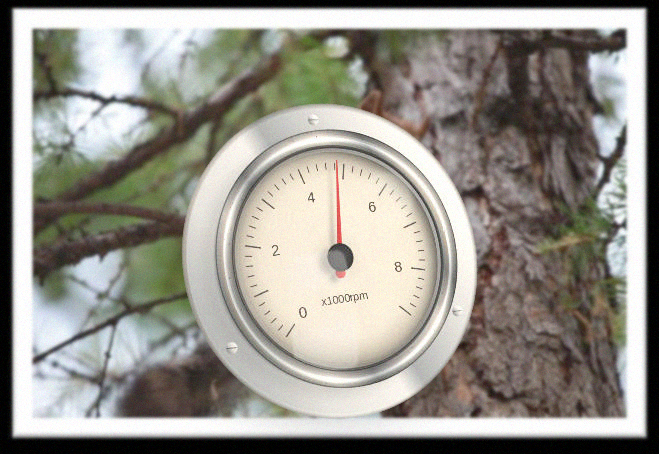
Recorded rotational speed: 4800,rpm
